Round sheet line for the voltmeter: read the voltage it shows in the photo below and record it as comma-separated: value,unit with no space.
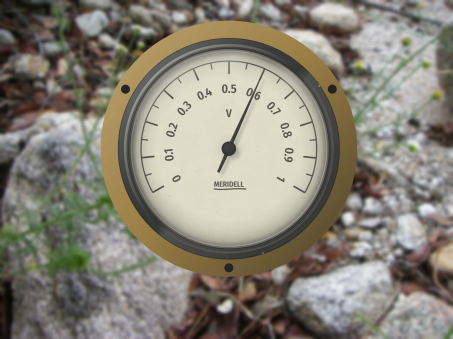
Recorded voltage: 0.6,V
